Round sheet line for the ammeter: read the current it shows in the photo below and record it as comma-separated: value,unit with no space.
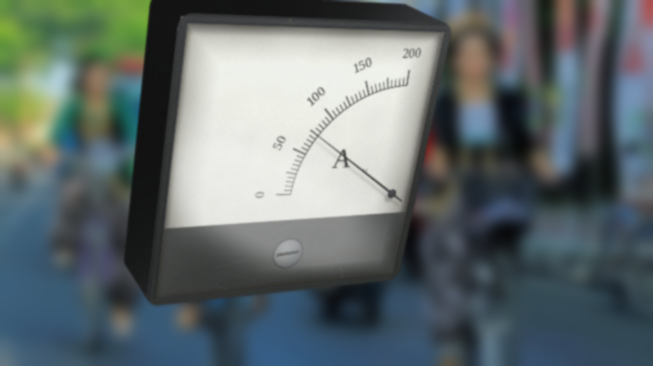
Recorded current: 75,A
